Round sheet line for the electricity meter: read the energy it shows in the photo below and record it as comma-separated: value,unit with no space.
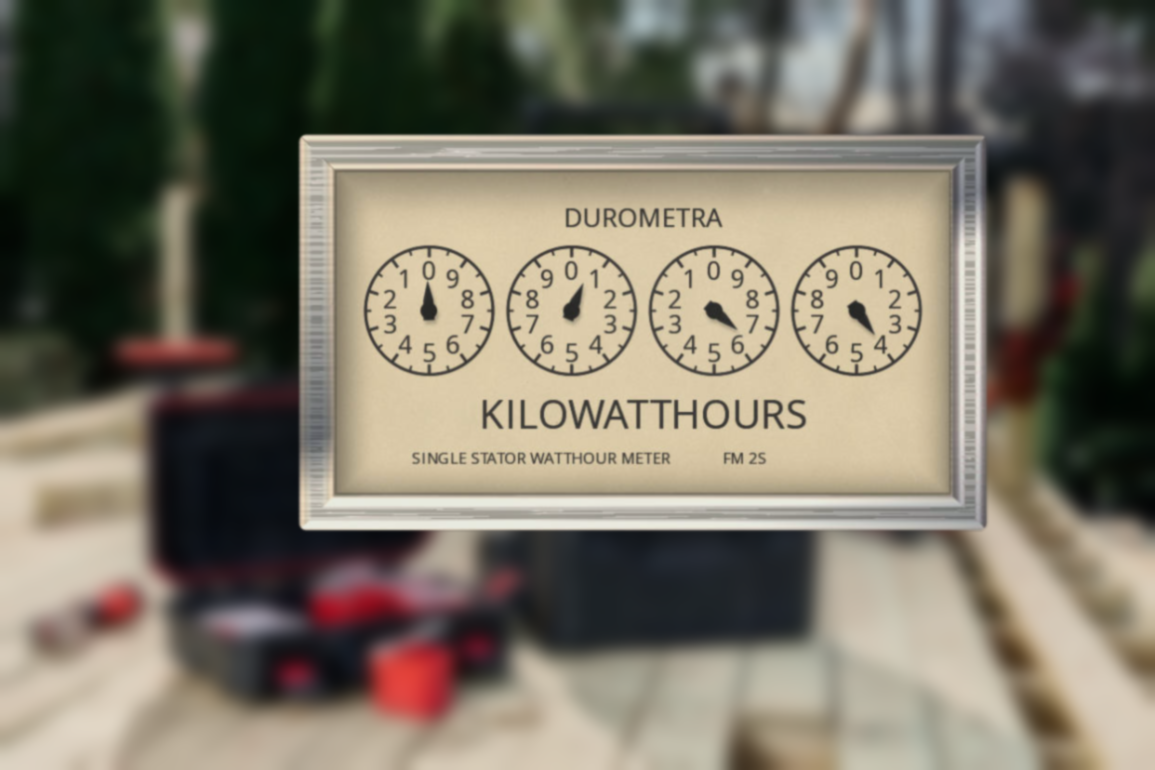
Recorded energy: 64,kWh
